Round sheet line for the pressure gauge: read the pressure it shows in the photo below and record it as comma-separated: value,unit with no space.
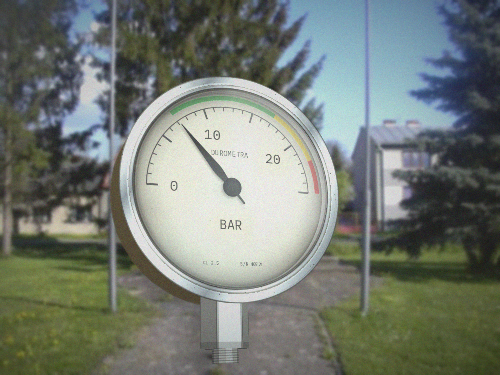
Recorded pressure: 7,bar
